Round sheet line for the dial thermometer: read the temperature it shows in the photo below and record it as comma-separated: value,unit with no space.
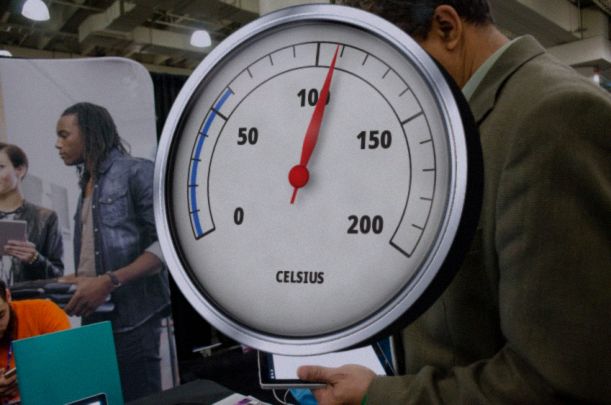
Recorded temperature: 110,°C
